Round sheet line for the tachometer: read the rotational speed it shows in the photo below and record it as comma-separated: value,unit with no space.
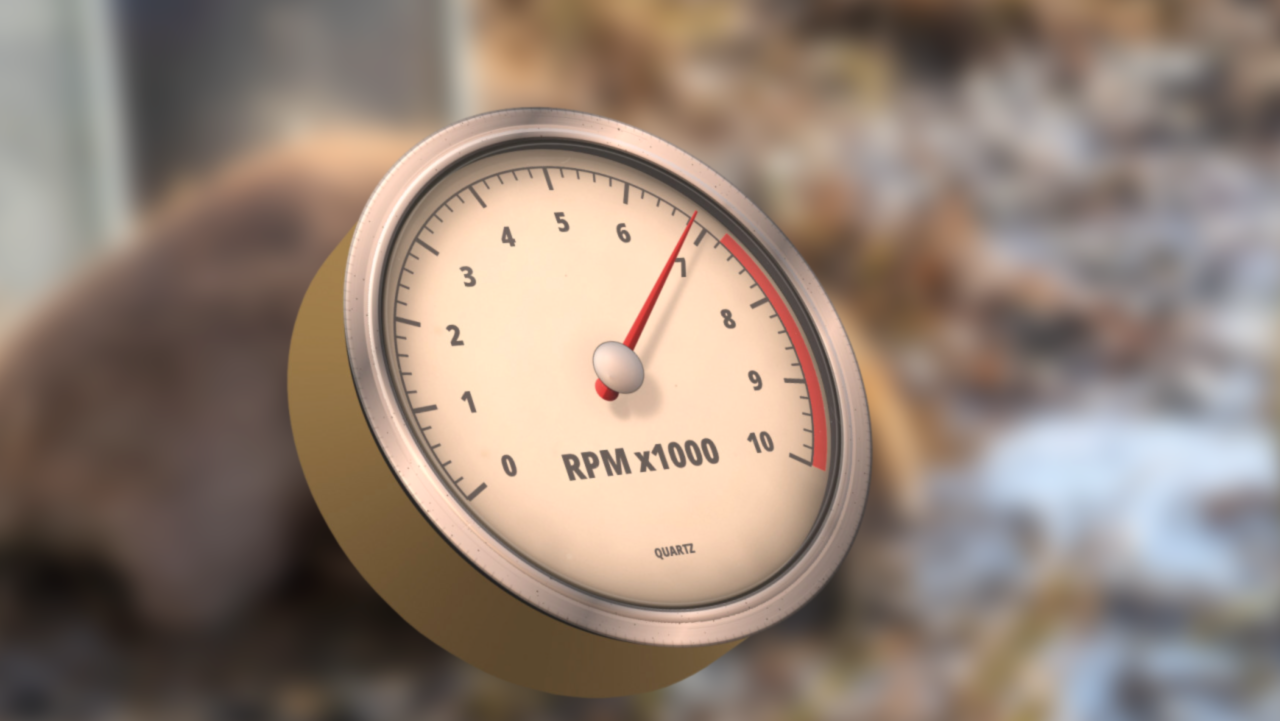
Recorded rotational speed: 6800,rpm
